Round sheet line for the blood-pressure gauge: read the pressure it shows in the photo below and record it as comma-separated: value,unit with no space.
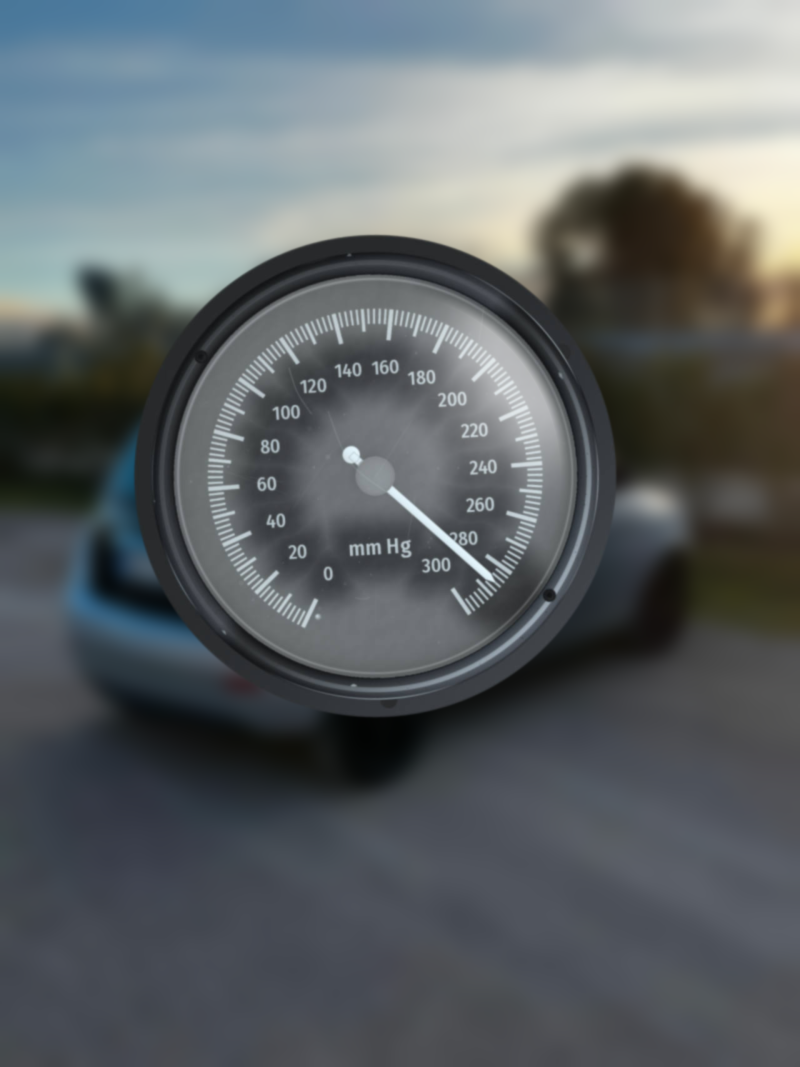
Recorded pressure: 286,mmHg
